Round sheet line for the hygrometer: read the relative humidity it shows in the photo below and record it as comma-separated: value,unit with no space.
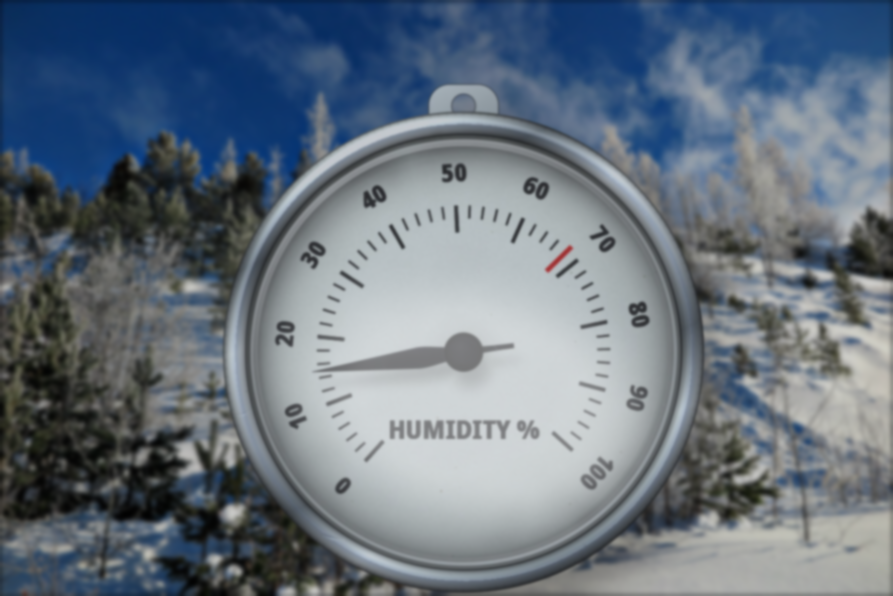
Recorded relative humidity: 15,%
